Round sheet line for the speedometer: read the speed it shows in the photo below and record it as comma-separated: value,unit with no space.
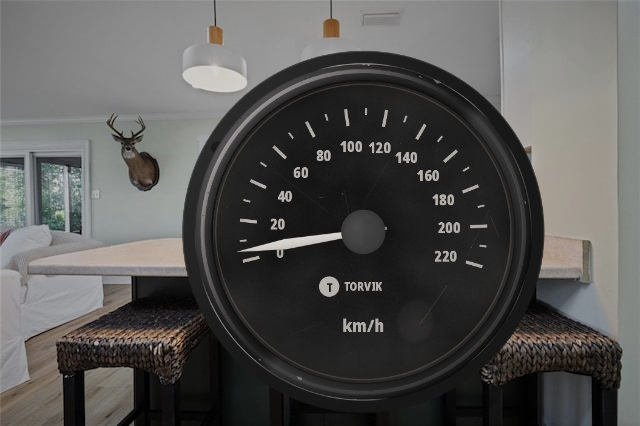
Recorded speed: 5,km/h
